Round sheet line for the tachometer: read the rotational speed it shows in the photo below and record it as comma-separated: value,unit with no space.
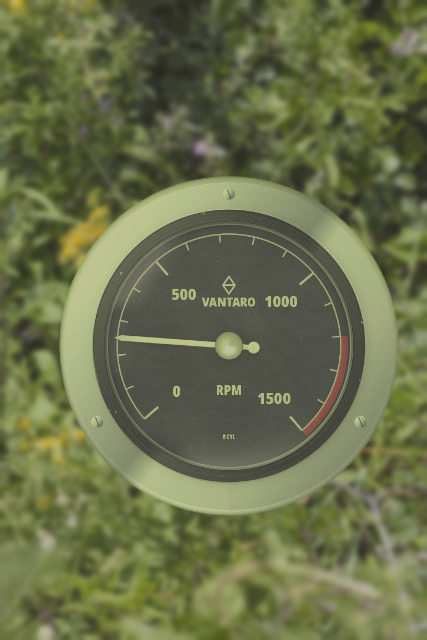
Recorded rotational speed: 250,rpm
